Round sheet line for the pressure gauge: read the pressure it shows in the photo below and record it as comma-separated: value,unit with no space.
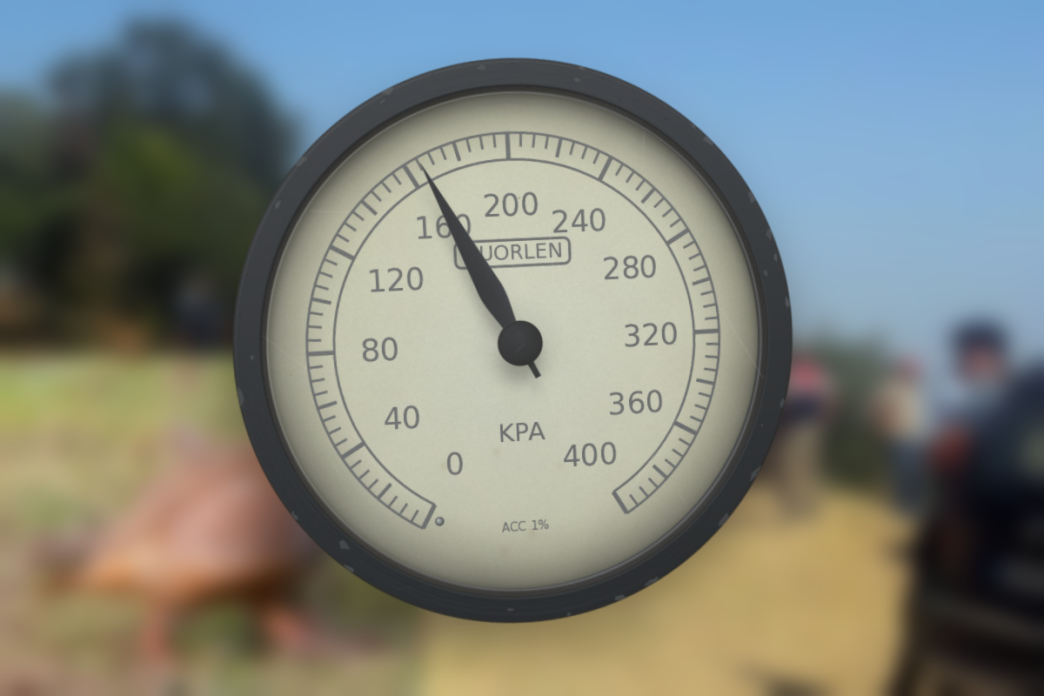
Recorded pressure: 165,kPa
